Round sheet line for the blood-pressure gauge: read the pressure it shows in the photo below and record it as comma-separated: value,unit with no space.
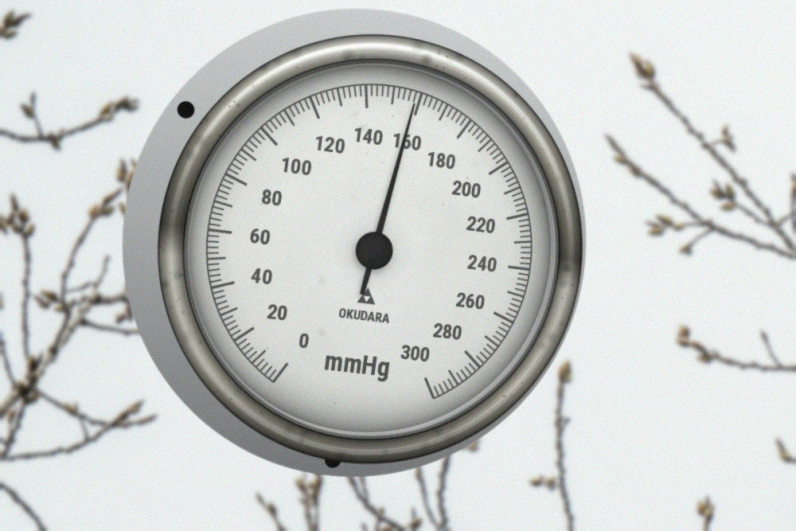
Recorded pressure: 158,mmHg
